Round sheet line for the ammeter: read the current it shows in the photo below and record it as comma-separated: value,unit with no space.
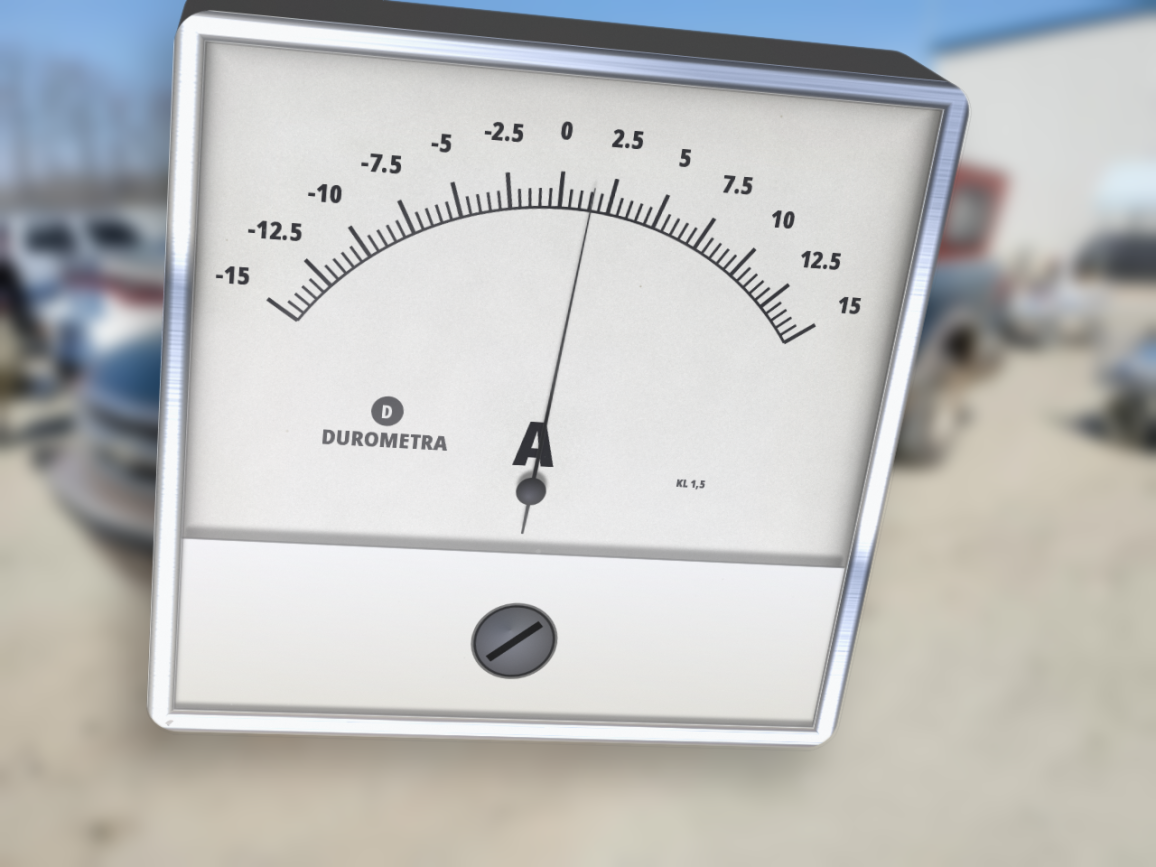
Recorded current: 1.5,A
